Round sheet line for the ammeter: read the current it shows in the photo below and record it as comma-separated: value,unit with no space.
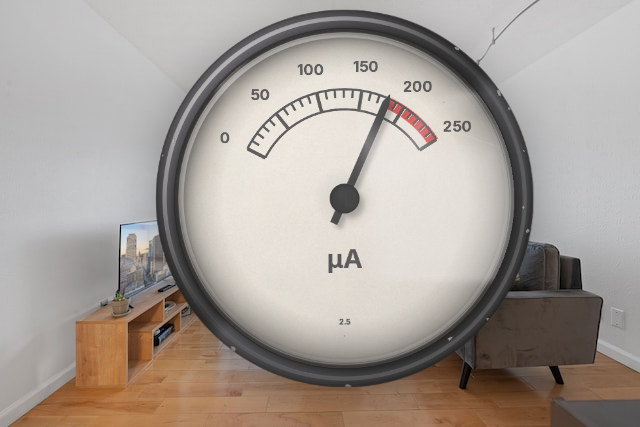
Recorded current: 180,µA
